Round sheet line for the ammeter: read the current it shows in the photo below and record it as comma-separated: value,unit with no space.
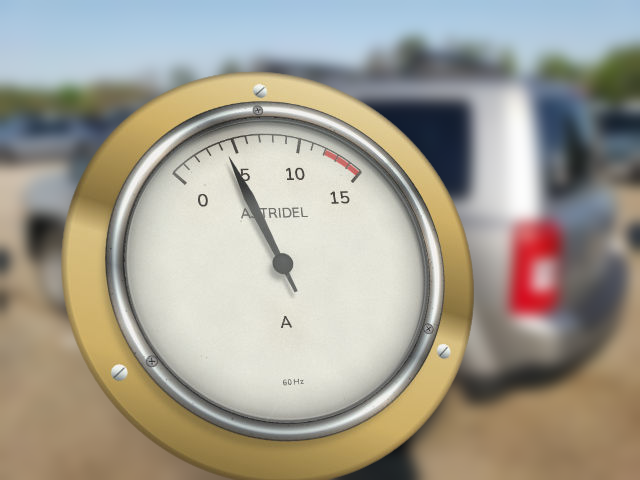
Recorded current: 4,A
